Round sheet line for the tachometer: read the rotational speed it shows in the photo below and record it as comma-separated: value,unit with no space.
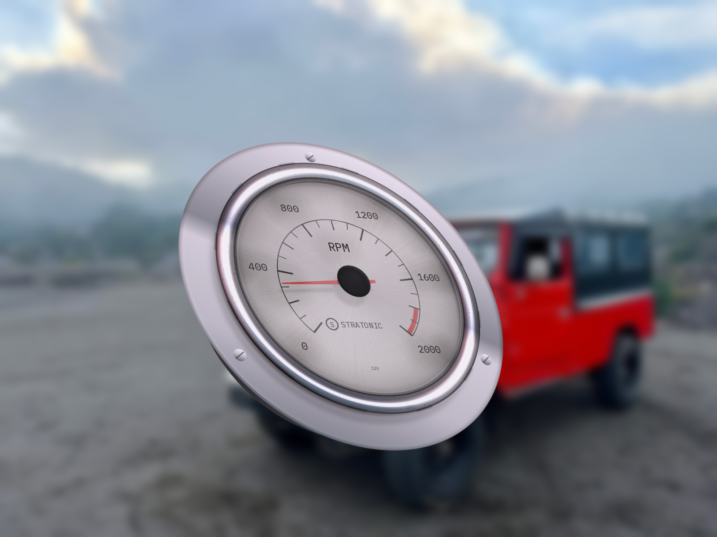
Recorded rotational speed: 300,rpm
